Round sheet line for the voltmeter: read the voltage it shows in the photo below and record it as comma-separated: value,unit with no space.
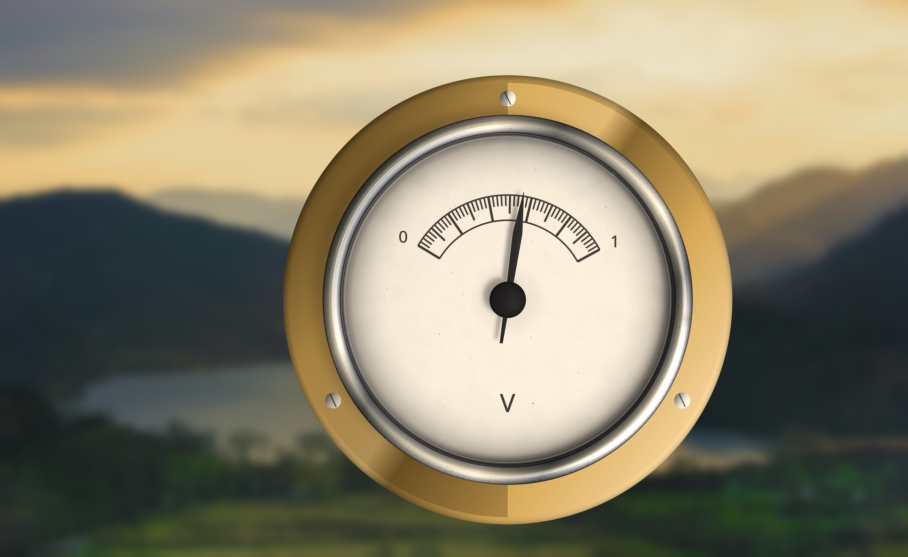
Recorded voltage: 0.56,V
